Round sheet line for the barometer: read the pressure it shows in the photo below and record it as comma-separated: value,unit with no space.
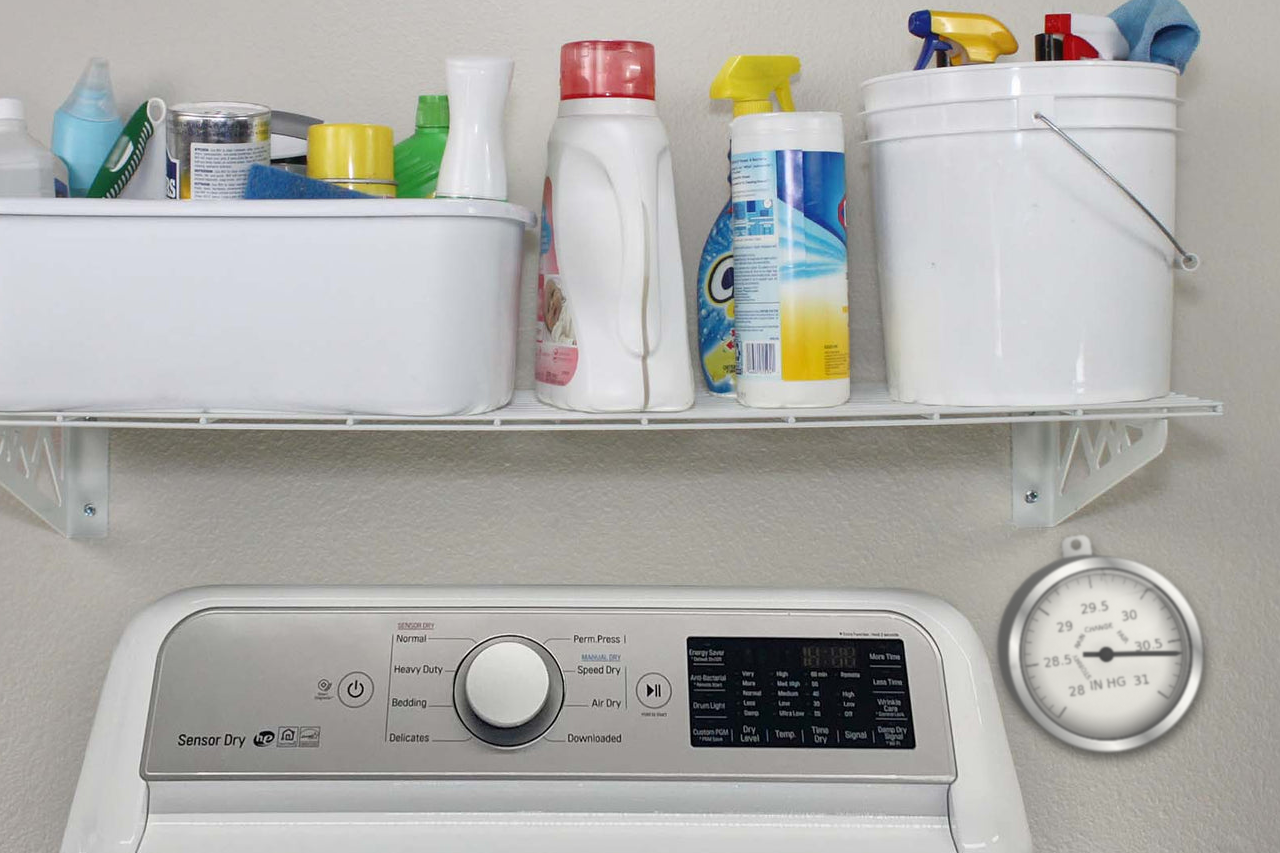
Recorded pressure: 30.6,inHg
